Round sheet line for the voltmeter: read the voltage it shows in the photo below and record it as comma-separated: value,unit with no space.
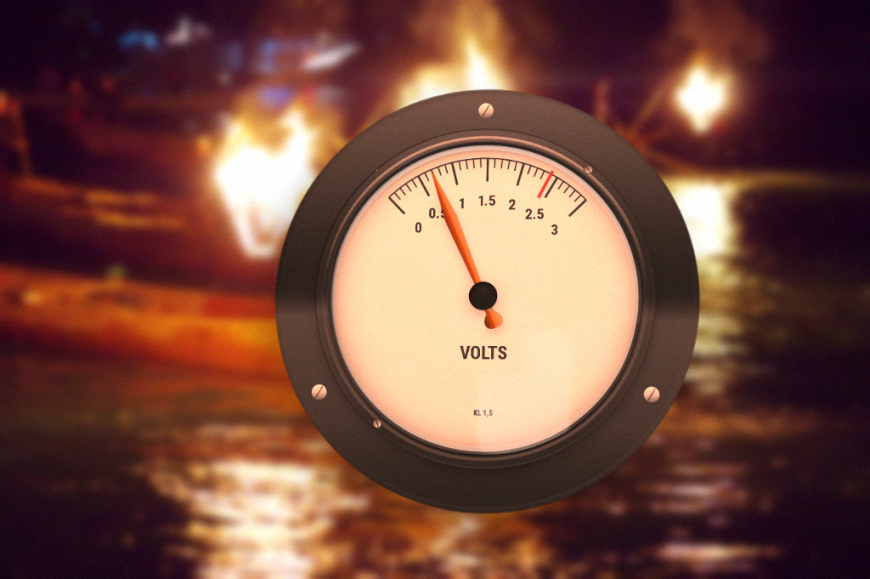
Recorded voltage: 0.7,V
